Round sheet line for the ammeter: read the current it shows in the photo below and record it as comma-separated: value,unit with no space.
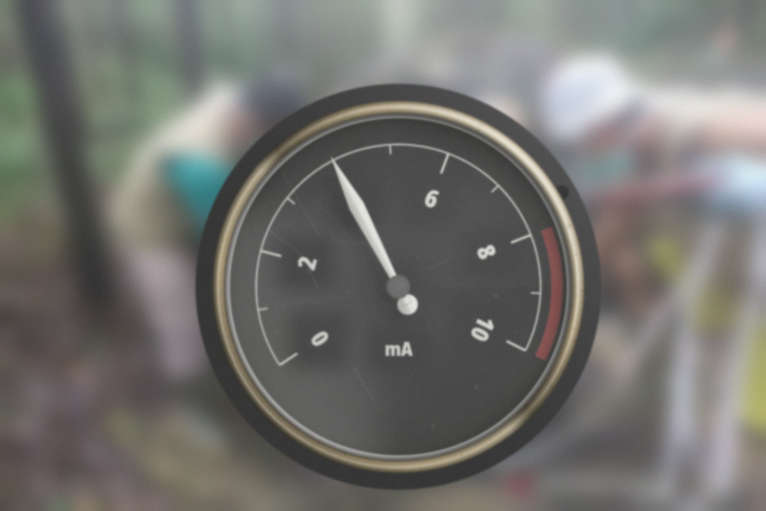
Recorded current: 4,mA
